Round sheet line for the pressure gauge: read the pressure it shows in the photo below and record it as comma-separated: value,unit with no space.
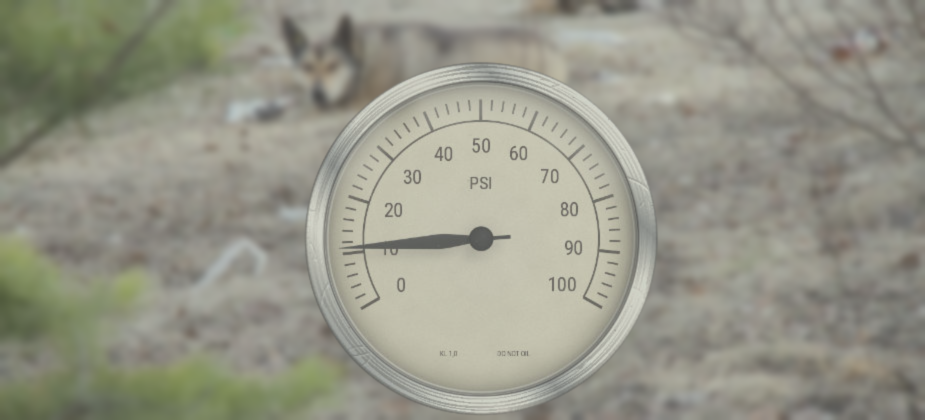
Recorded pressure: 11,psi
